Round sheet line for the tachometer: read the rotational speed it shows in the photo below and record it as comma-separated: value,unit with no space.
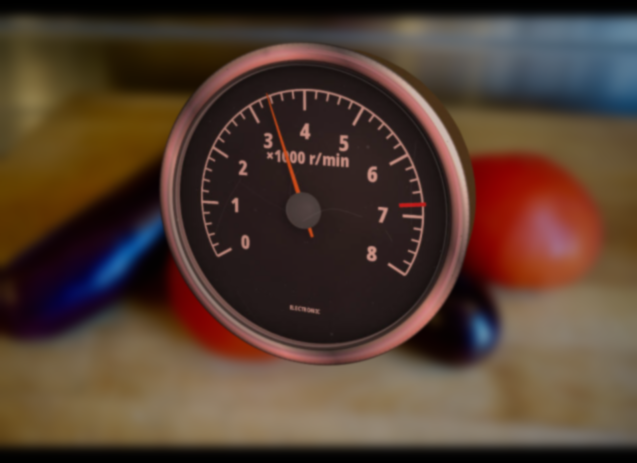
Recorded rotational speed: 3400,rpm
